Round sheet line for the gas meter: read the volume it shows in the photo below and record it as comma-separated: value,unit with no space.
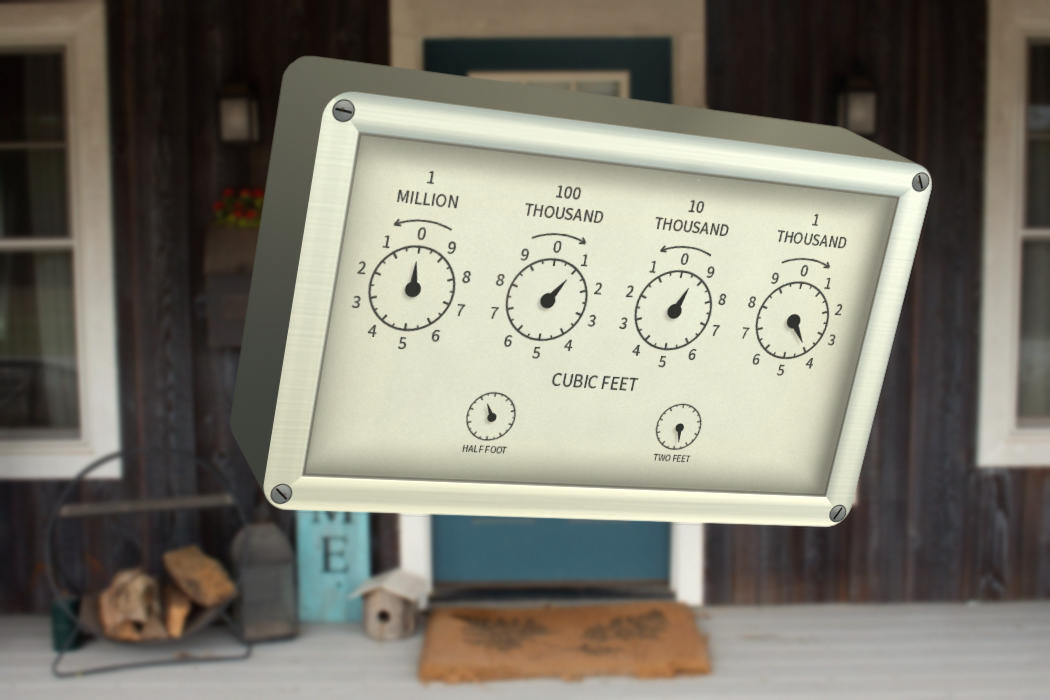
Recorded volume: 9400,ft³
